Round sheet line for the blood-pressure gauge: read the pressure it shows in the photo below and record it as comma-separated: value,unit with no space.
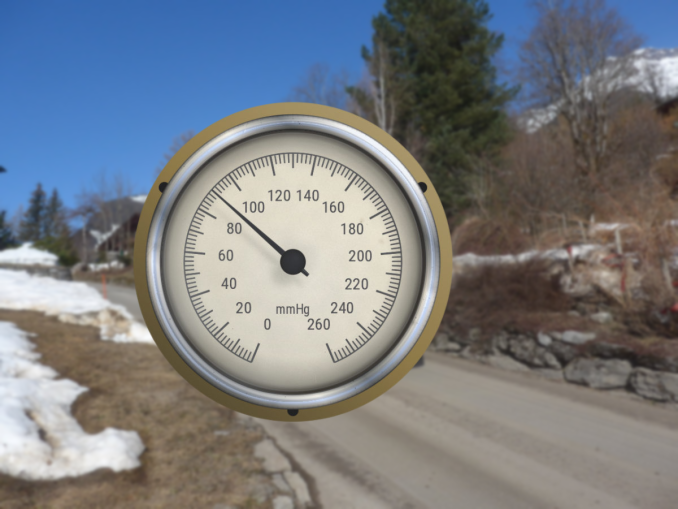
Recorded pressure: 90,mmHg
